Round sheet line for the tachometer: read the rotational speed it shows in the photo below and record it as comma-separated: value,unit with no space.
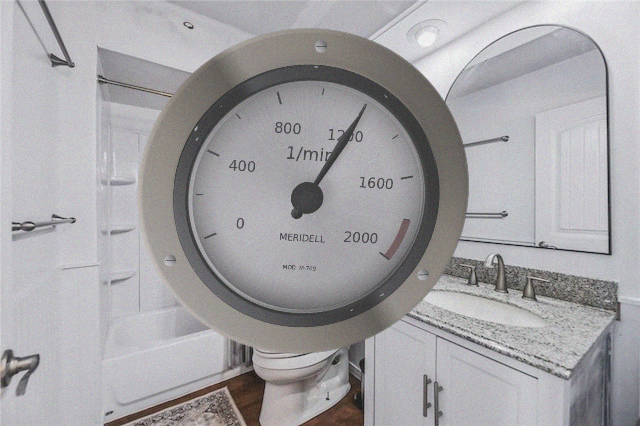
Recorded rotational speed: 1200,rpm
